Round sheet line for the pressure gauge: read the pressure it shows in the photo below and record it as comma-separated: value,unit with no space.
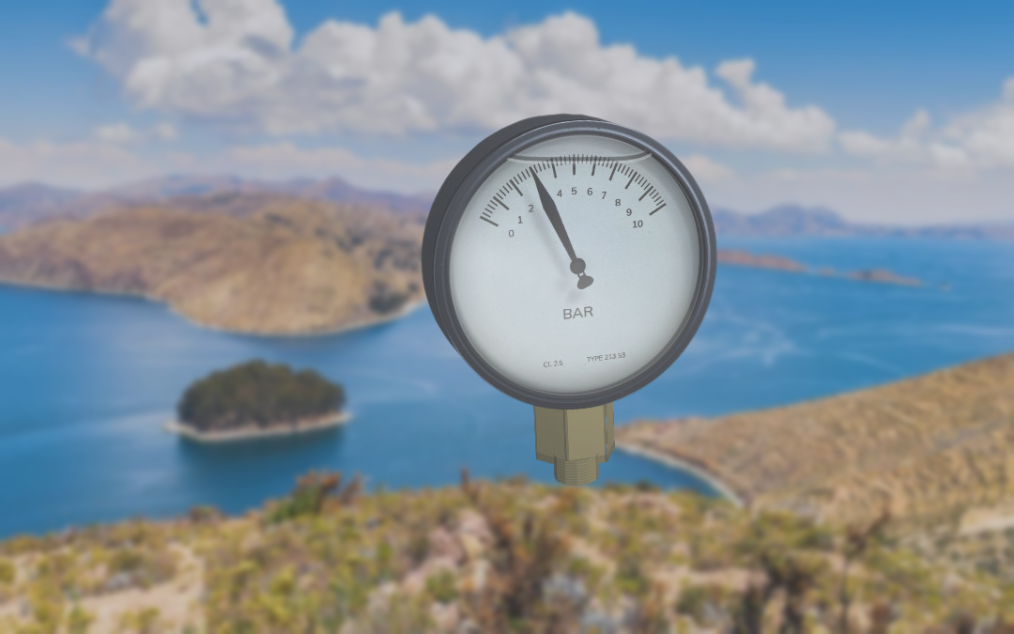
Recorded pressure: 3,bar
